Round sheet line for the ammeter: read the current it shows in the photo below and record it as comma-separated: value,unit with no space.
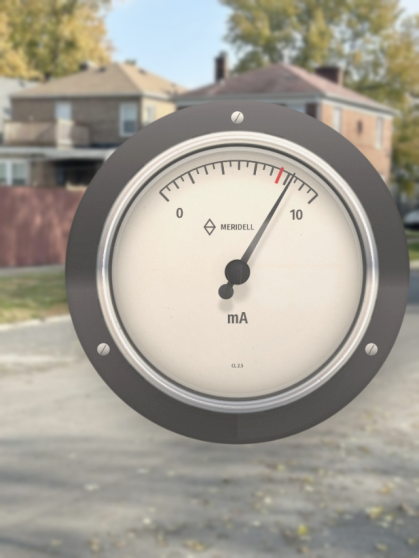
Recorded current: 8.25,mA
